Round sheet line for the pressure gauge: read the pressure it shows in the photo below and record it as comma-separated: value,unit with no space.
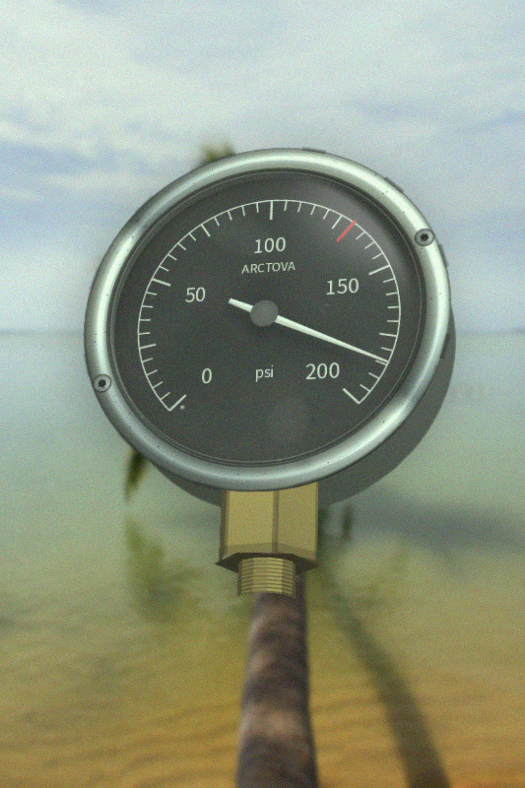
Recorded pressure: 185,psi
